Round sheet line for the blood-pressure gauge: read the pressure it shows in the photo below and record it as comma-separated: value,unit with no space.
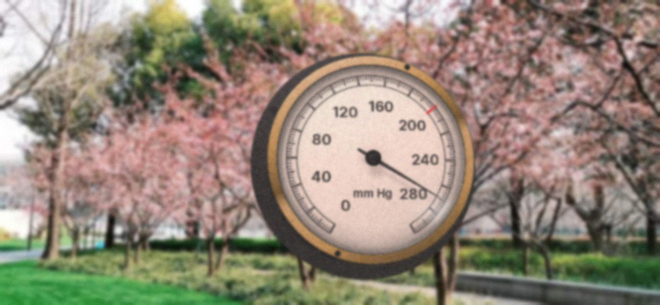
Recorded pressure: 270,mmHg
